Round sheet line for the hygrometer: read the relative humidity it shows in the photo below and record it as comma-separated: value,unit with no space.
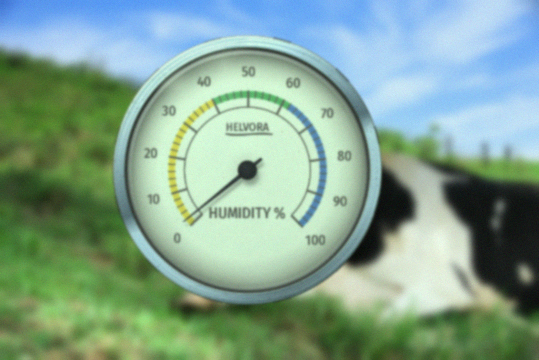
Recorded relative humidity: 2,%
